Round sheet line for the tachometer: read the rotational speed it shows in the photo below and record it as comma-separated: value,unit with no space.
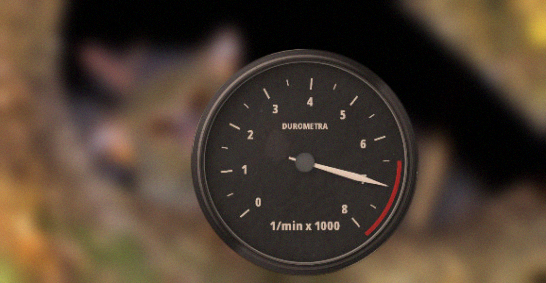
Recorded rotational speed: 7000,rpm
